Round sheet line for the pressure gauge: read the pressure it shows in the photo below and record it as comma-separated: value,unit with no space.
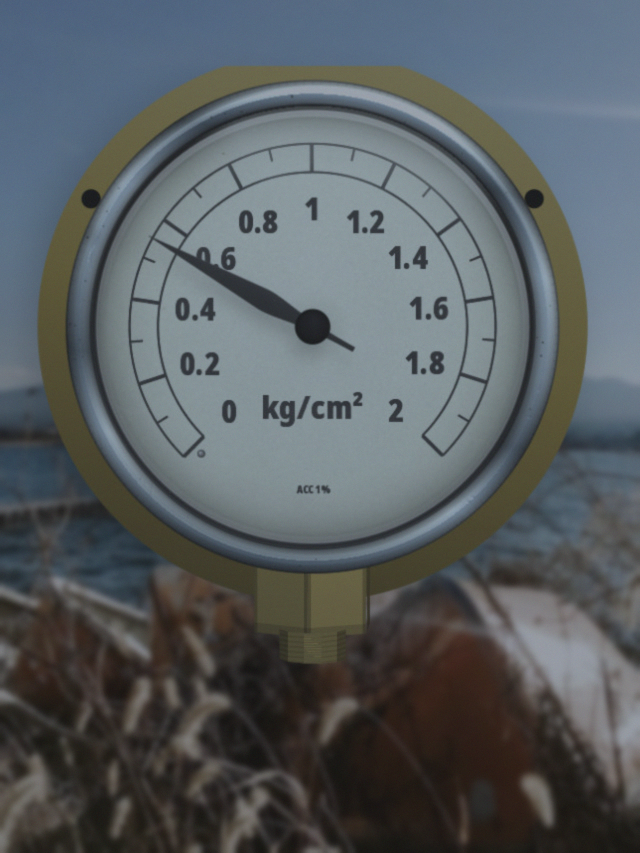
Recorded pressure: 0.55,kg/cm²
